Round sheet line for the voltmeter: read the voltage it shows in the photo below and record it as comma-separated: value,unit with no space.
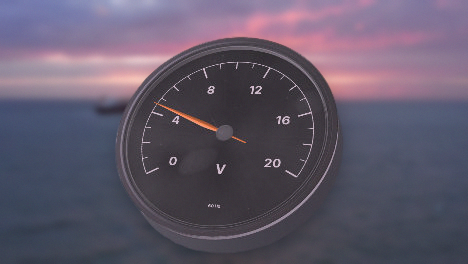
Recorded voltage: 4.5,V
